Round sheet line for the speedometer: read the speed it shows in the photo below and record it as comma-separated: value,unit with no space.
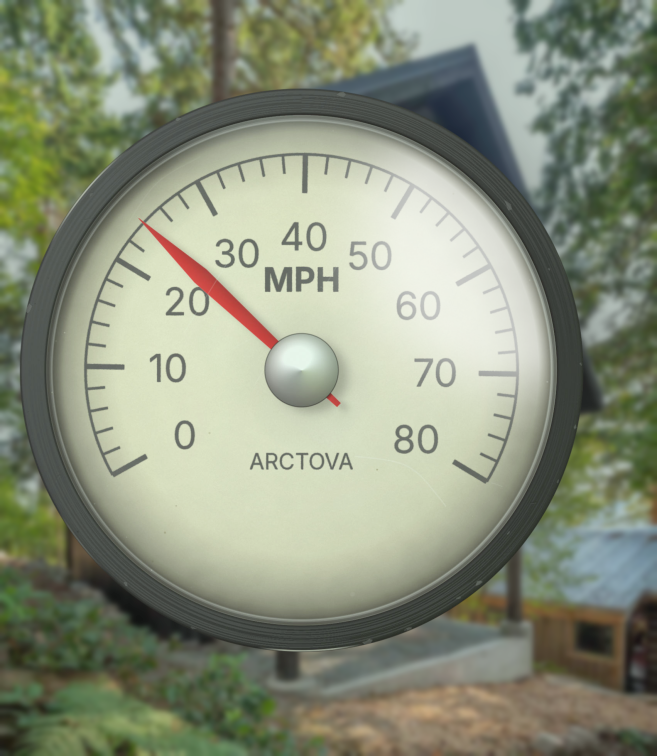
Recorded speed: 24,mph
